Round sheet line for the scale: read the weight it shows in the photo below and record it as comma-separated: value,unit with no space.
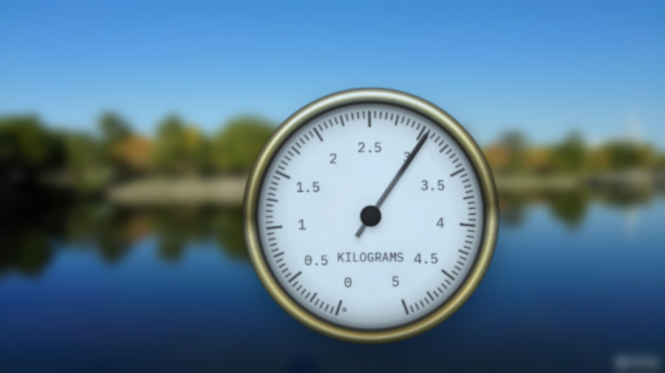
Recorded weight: 3.05,kg
